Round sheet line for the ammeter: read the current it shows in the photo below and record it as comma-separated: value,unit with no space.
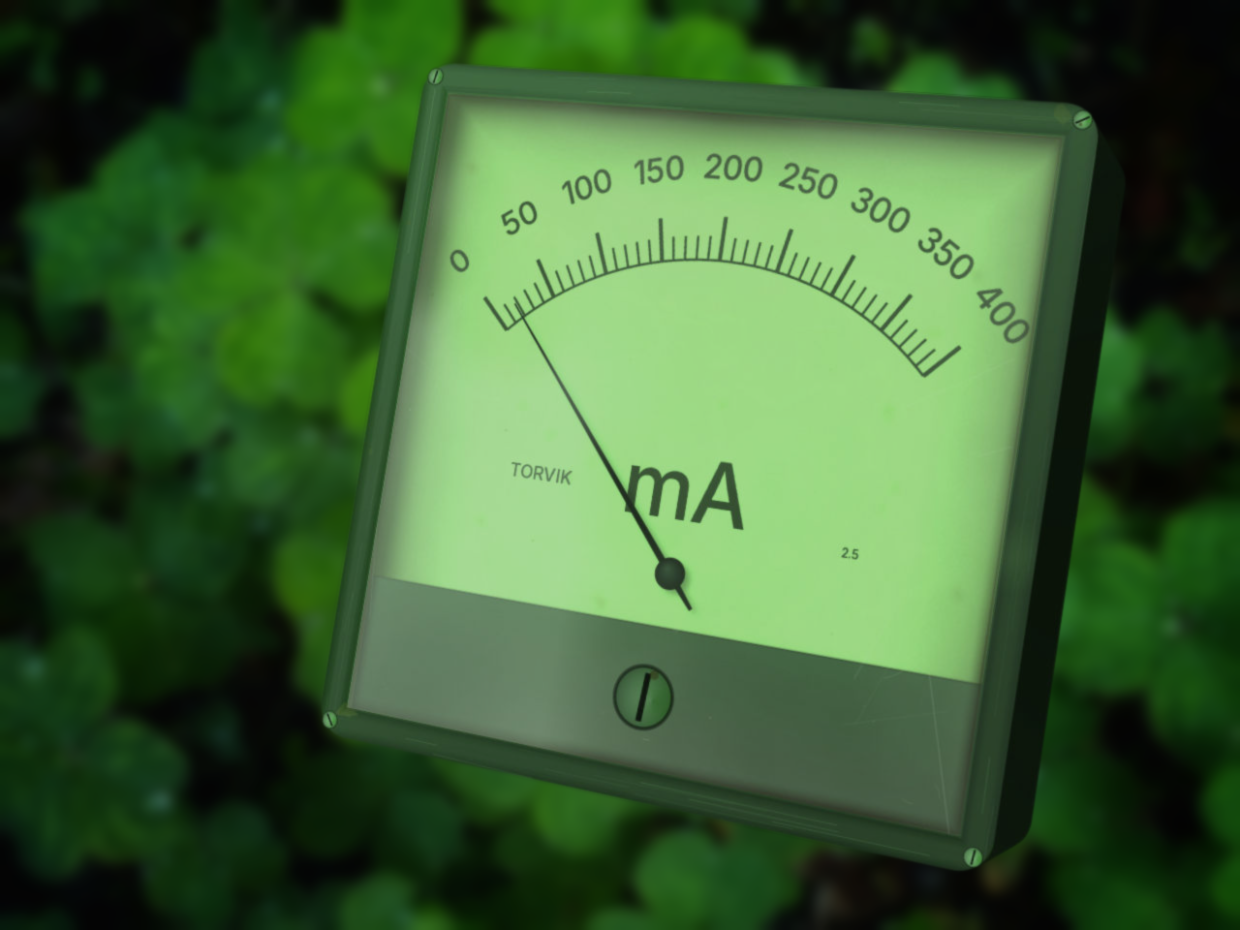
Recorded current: 20,mA
